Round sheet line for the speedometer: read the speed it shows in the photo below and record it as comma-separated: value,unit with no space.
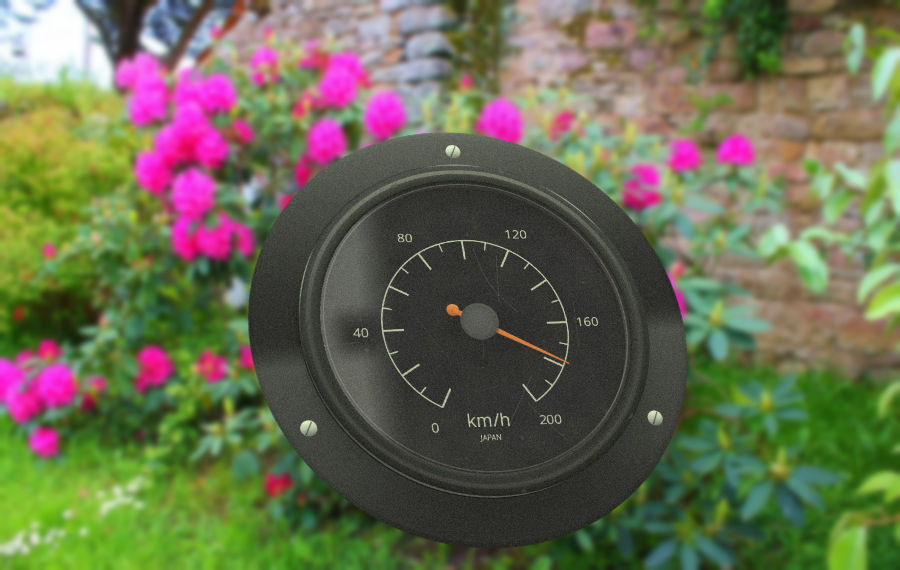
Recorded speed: 180,km/h
